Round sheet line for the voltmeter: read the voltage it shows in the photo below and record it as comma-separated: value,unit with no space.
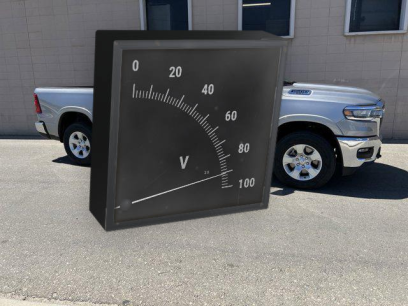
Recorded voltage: 90,V
